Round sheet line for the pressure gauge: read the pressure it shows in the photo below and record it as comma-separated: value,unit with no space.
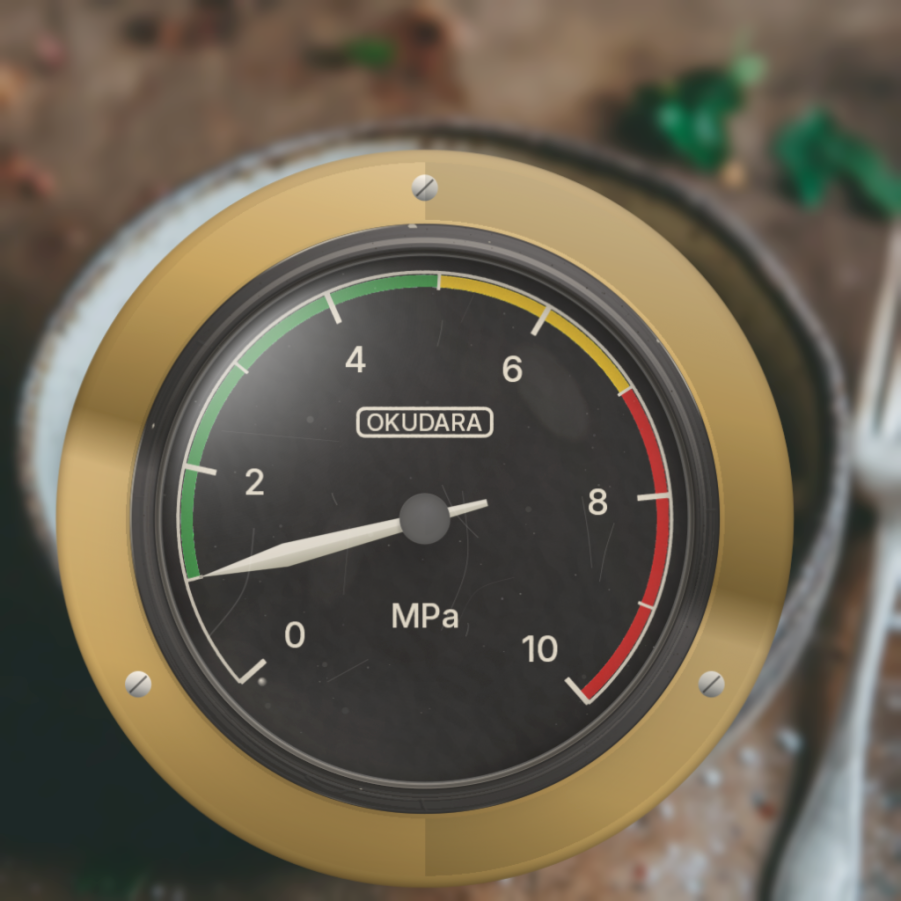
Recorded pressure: 1,MPa
